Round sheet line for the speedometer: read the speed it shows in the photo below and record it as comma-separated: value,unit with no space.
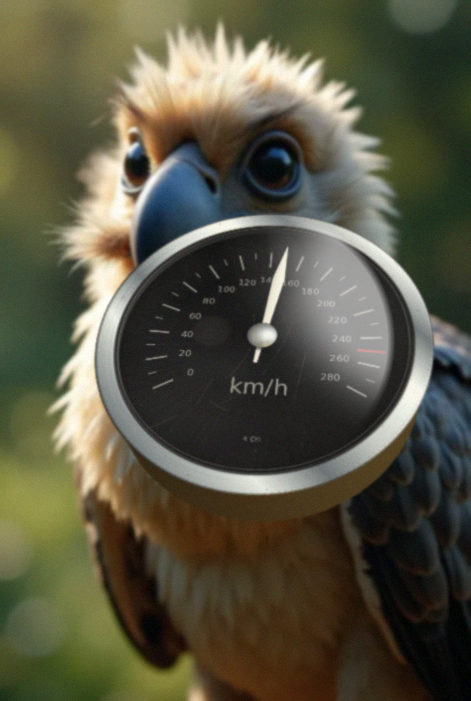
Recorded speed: 150,km/h
